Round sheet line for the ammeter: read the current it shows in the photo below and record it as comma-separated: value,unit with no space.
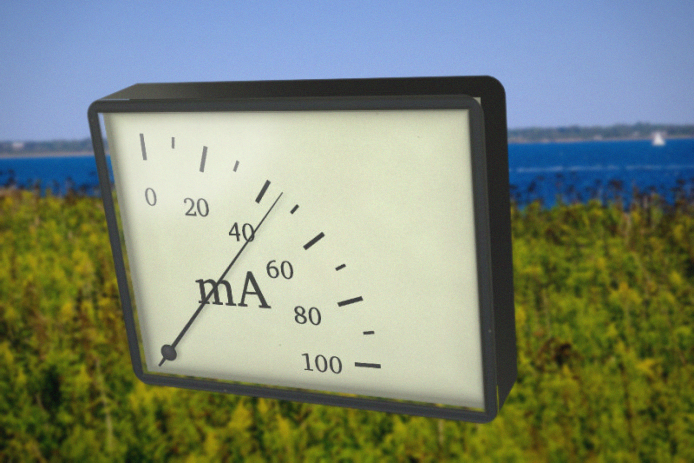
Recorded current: 45,mA
